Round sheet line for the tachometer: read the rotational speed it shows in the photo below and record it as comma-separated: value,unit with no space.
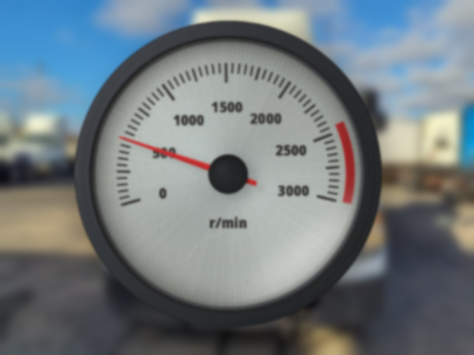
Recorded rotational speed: 500,rpm
